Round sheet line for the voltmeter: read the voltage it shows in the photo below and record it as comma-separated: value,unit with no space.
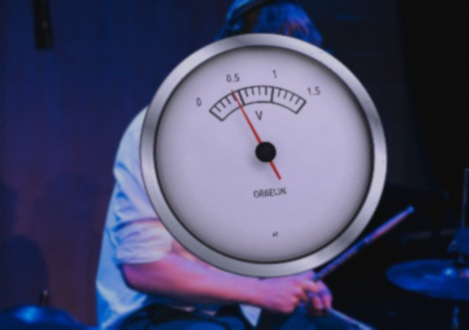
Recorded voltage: 0.4,V
